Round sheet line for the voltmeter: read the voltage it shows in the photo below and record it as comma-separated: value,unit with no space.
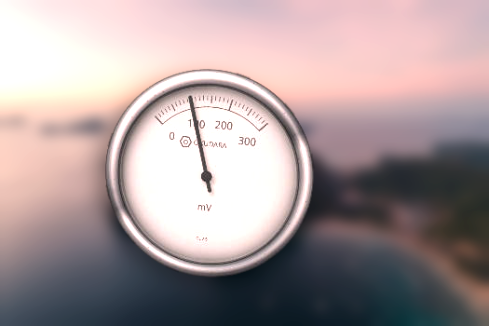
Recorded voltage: 100,mV
